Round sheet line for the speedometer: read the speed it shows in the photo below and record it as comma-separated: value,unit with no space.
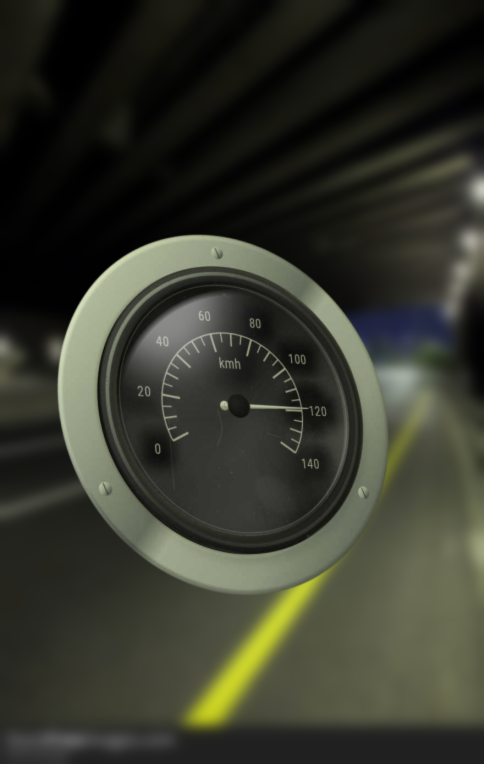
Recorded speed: 120,km/h
